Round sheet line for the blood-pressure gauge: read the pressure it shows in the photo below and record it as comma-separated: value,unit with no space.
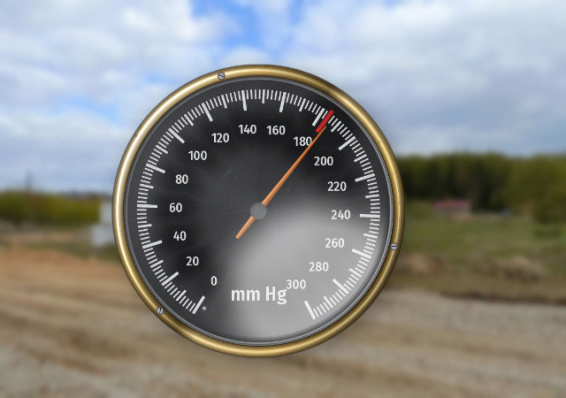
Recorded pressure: 186,mmHg
